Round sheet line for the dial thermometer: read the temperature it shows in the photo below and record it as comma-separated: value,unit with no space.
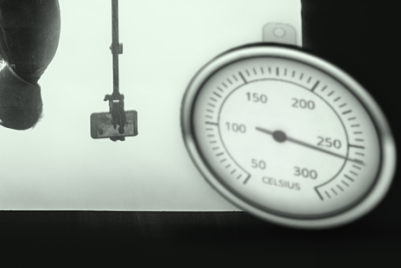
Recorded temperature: 260,°C
